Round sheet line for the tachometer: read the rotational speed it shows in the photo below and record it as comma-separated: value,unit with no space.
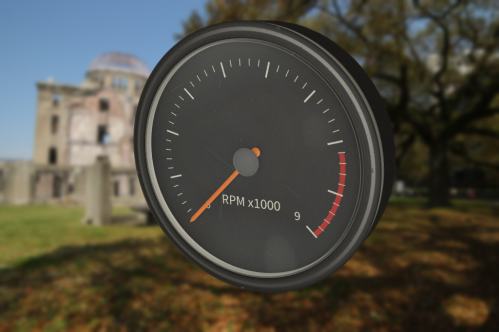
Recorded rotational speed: 0,rpm
